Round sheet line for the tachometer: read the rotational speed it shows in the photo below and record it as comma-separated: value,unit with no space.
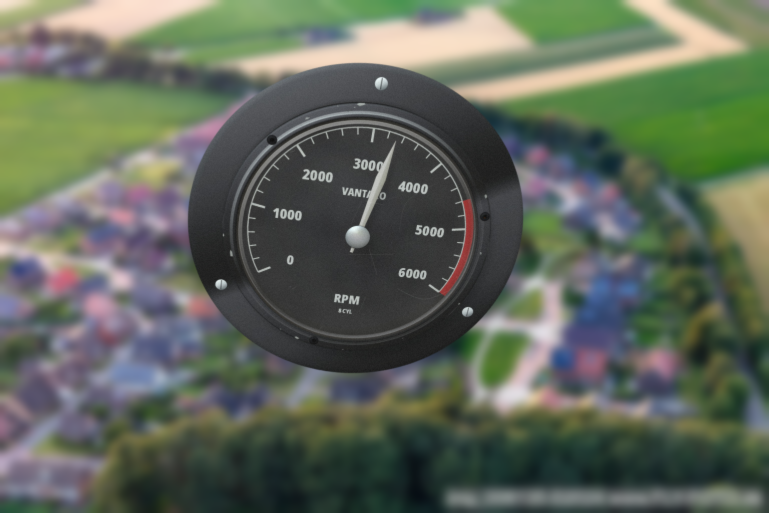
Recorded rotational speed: 3300,rpm
